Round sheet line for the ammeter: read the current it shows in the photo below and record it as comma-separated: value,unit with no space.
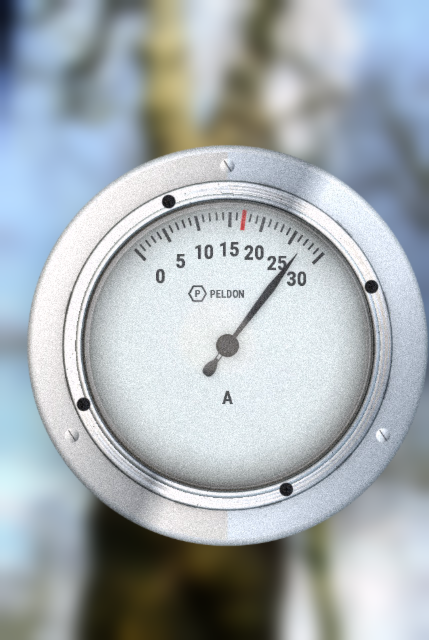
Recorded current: 27,A
